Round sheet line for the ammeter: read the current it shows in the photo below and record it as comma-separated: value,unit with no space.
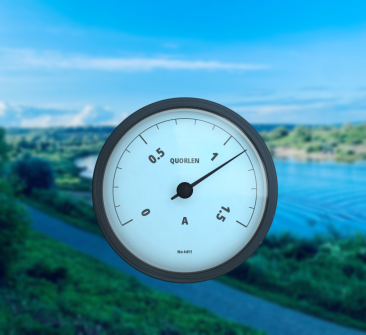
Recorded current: 1.1,A
